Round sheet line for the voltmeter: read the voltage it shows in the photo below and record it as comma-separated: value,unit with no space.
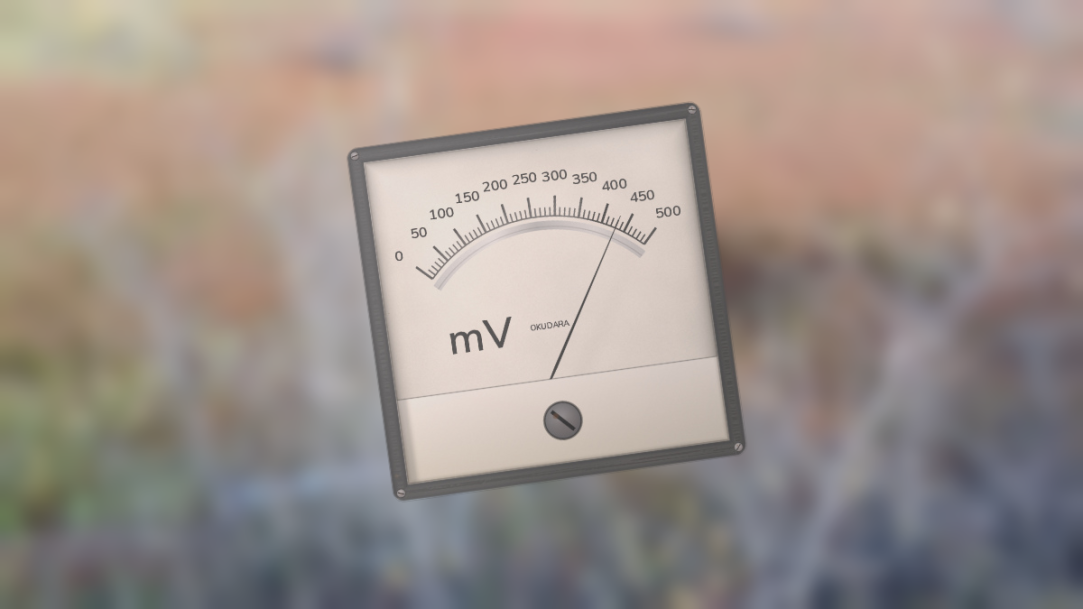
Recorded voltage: 430,mV
